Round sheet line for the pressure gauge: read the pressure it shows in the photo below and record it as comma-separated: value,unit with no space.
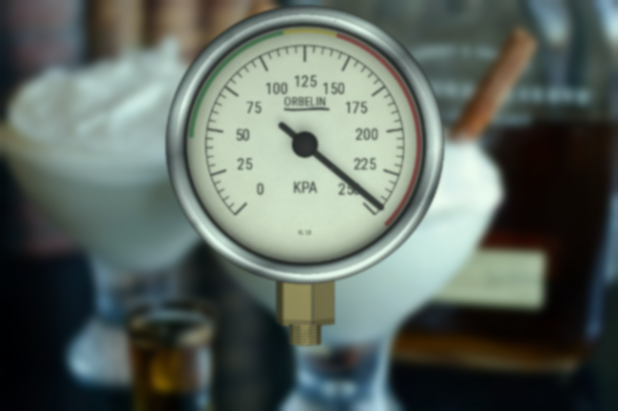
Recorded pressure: 245,kPa
